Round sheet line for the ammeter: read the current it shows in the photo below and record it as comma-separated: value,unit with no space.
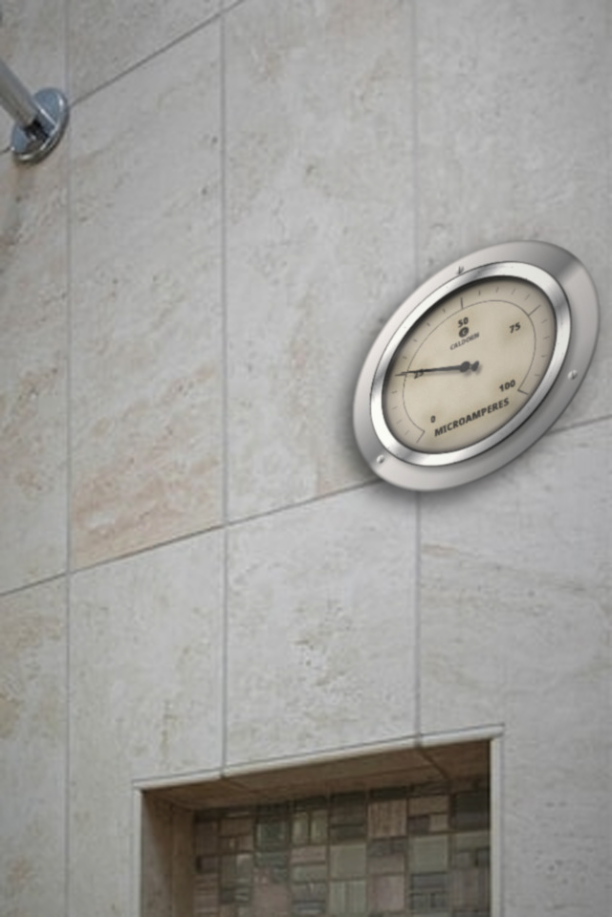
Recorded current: 25,µA
